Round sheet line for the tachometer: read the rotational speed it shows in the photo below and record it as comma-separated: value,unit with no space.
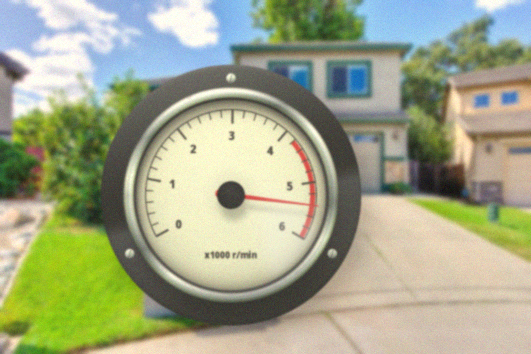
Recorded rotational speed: 5400,rpm
